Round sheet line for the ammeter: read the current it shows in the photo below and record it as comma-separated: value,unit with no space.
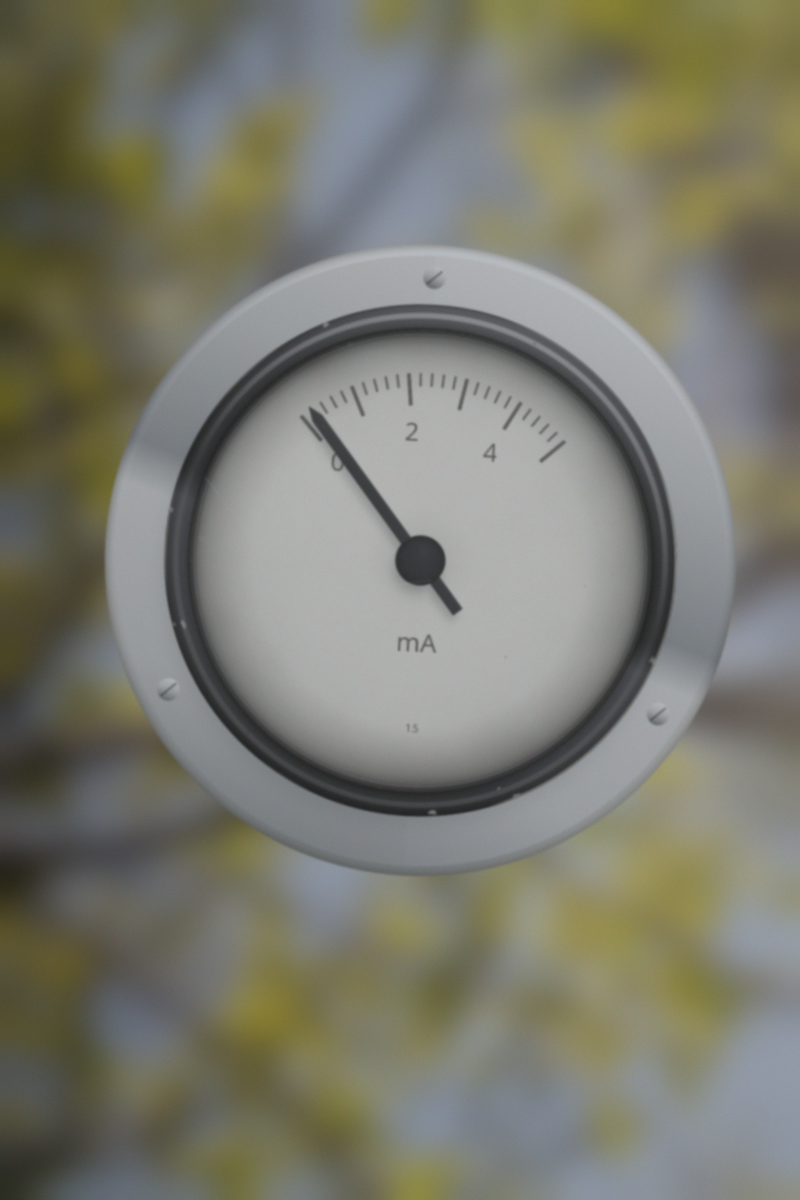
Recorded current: 0.2,mA
